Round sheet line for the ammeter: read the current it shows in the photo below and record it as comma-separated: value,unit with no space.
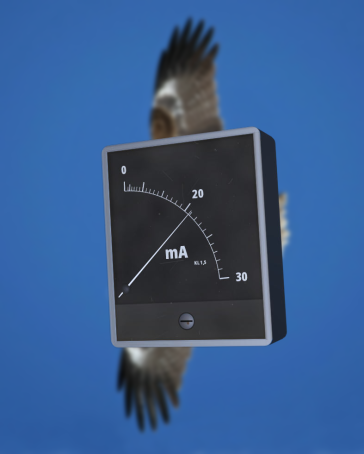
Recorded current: 21,mA
